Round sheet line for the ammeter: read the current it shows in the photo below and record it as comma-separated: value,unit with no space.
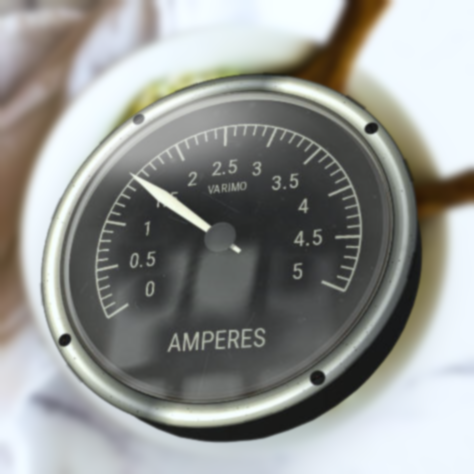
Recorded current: 1.5,A
